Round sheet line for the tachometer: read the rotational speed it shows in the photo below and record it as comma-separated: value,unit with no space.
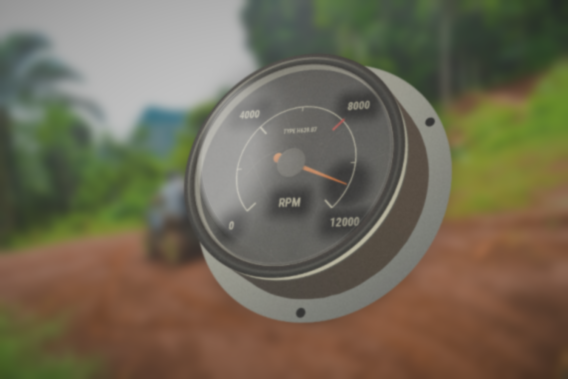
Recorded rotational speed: 11000,rpm
